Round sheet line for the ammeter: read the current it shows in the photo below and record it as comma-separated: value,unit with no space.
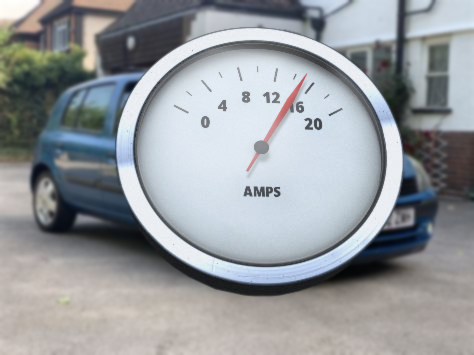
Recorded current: 15,A
